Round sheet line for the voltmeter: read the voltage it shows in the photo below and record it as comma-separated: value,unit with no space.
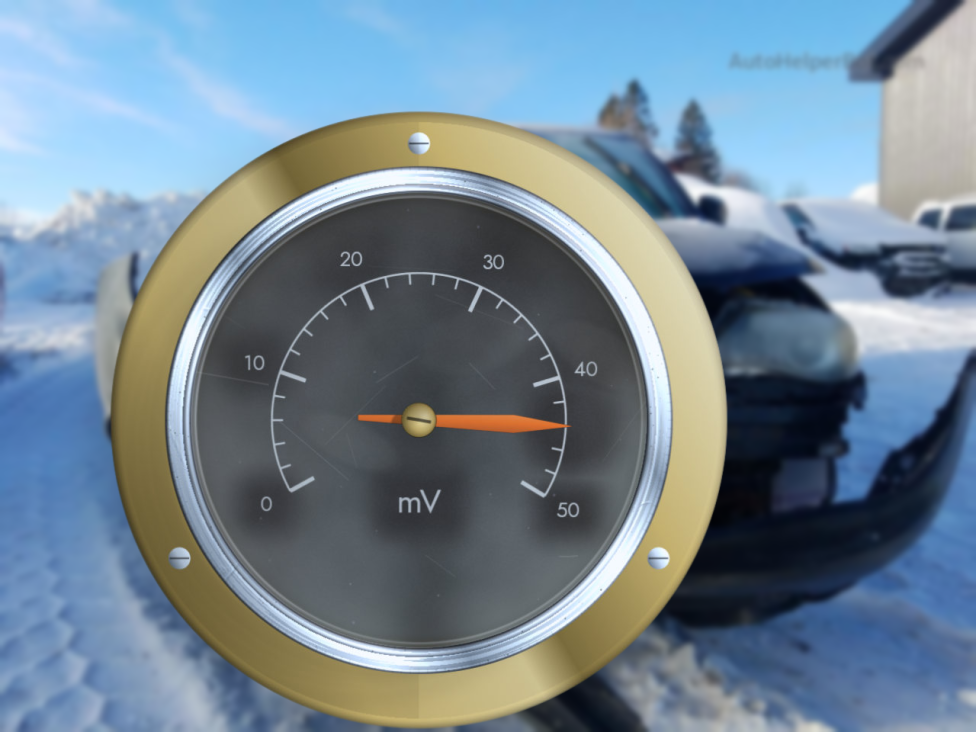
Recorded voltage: 44,mV
